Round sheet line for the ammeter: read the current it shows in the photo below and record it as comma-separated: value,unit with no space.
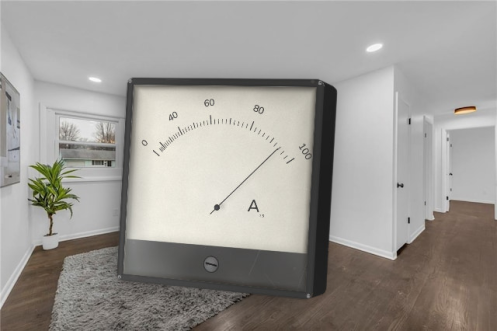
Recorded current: 94,A
